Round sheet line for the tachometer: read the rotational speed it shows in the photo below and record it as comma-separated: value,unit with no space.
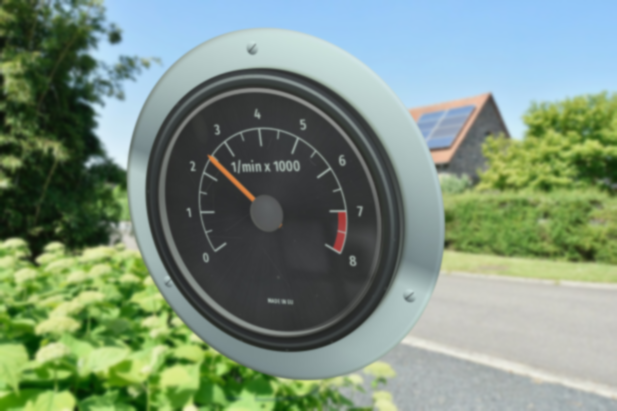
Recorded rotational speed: 2500,rpm
